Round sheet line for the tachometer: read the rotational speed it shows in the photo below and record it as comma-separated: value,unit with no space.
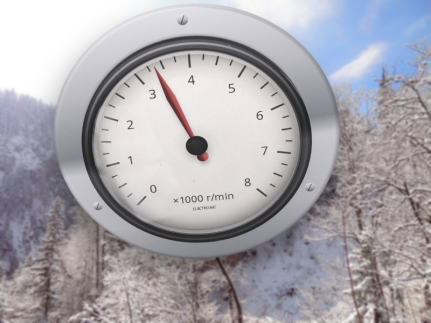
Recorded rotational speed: 3375,rpm
